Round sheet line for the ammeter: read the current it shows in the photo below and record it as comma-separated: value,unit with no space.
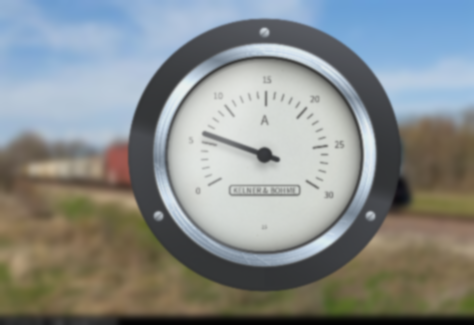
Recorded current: 6,A
